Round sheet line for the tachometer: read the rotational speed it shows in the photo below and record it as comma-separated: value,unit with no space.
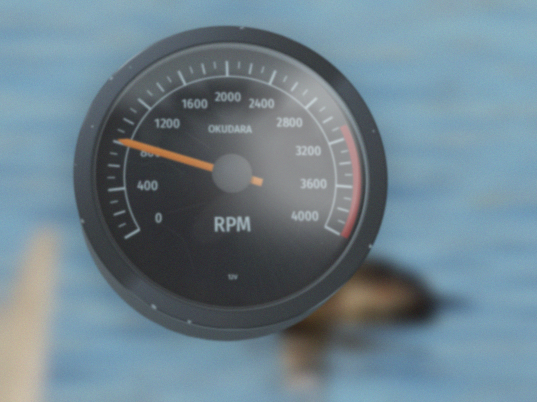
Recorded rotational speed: 800,rpm
